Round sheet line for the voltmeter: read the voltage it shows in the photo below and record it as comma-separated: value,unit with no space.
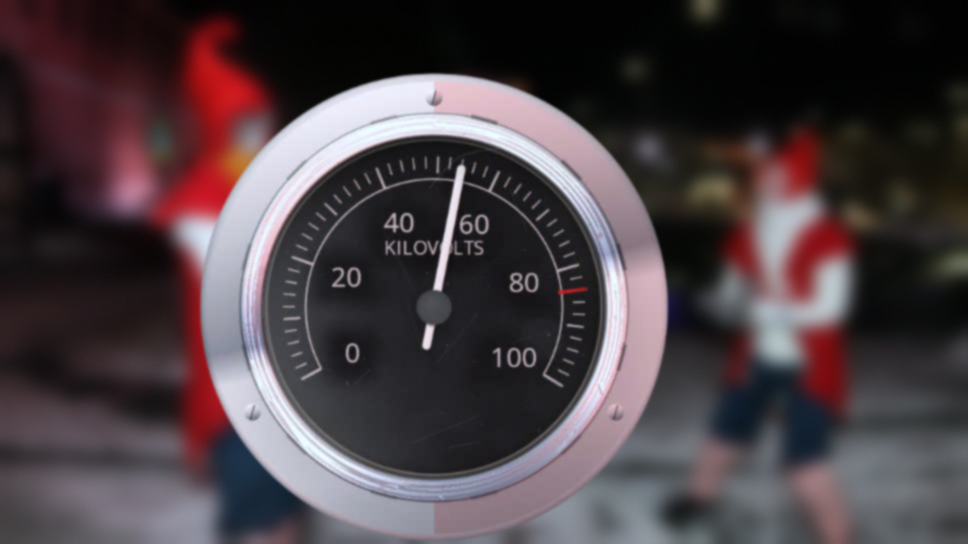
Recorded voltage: 54,kV
